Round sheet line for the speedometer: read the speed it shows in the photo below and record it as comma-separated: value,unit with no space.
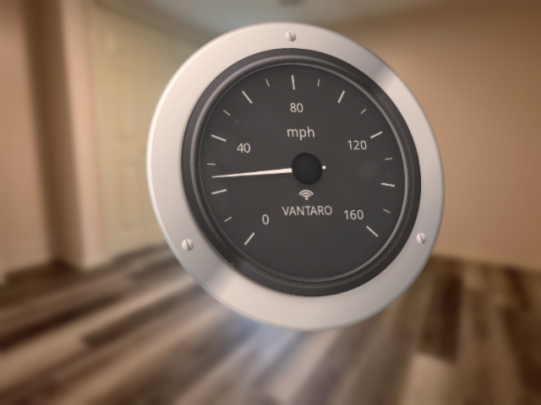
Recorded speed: 25,mph
